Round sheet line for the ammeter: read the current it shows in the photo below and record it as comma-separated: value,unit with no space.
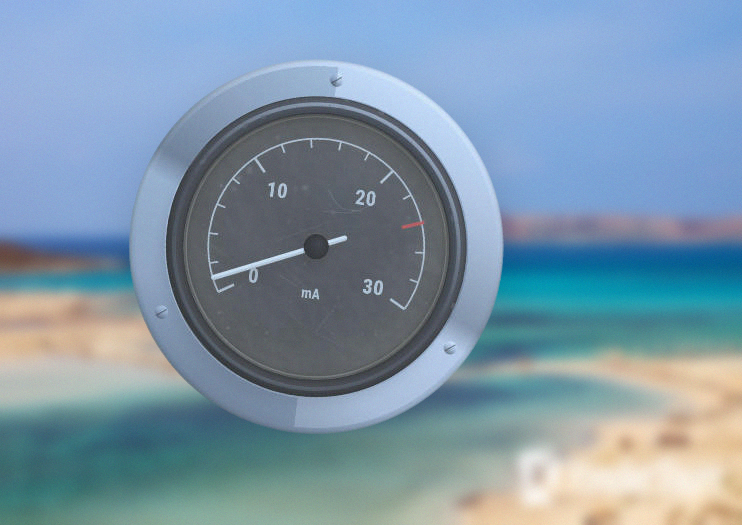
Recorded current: 1,mA
